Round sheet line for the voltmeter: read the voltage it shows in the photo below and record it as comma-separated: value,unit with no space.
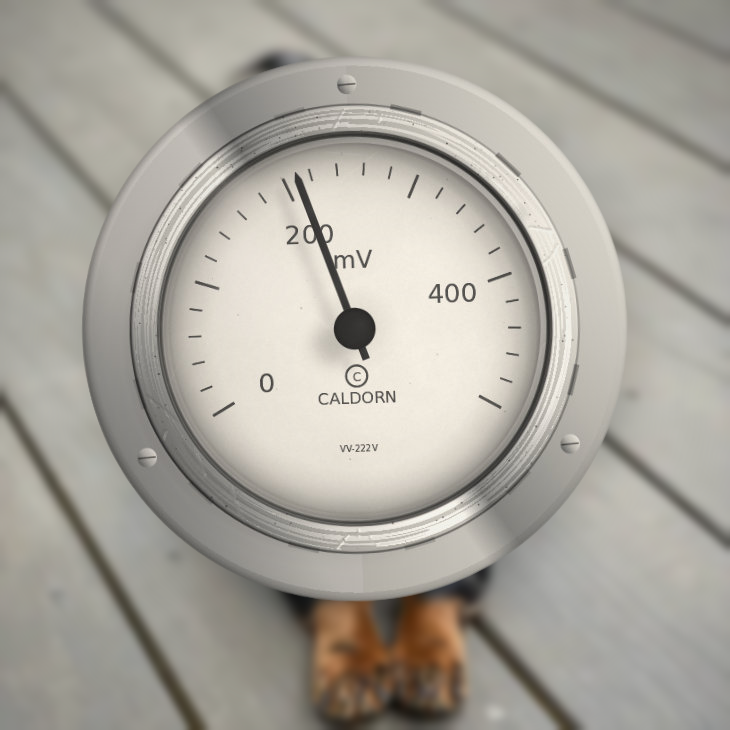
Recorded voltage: 210,mV
